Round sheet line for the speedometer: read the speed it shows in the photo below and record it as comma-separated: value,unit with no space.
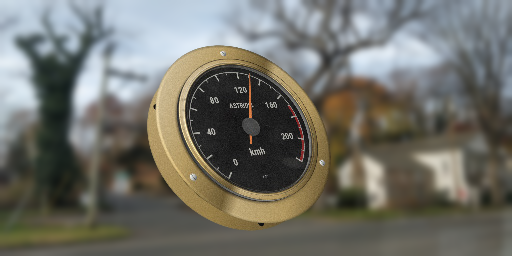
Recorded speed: 130,km/h
